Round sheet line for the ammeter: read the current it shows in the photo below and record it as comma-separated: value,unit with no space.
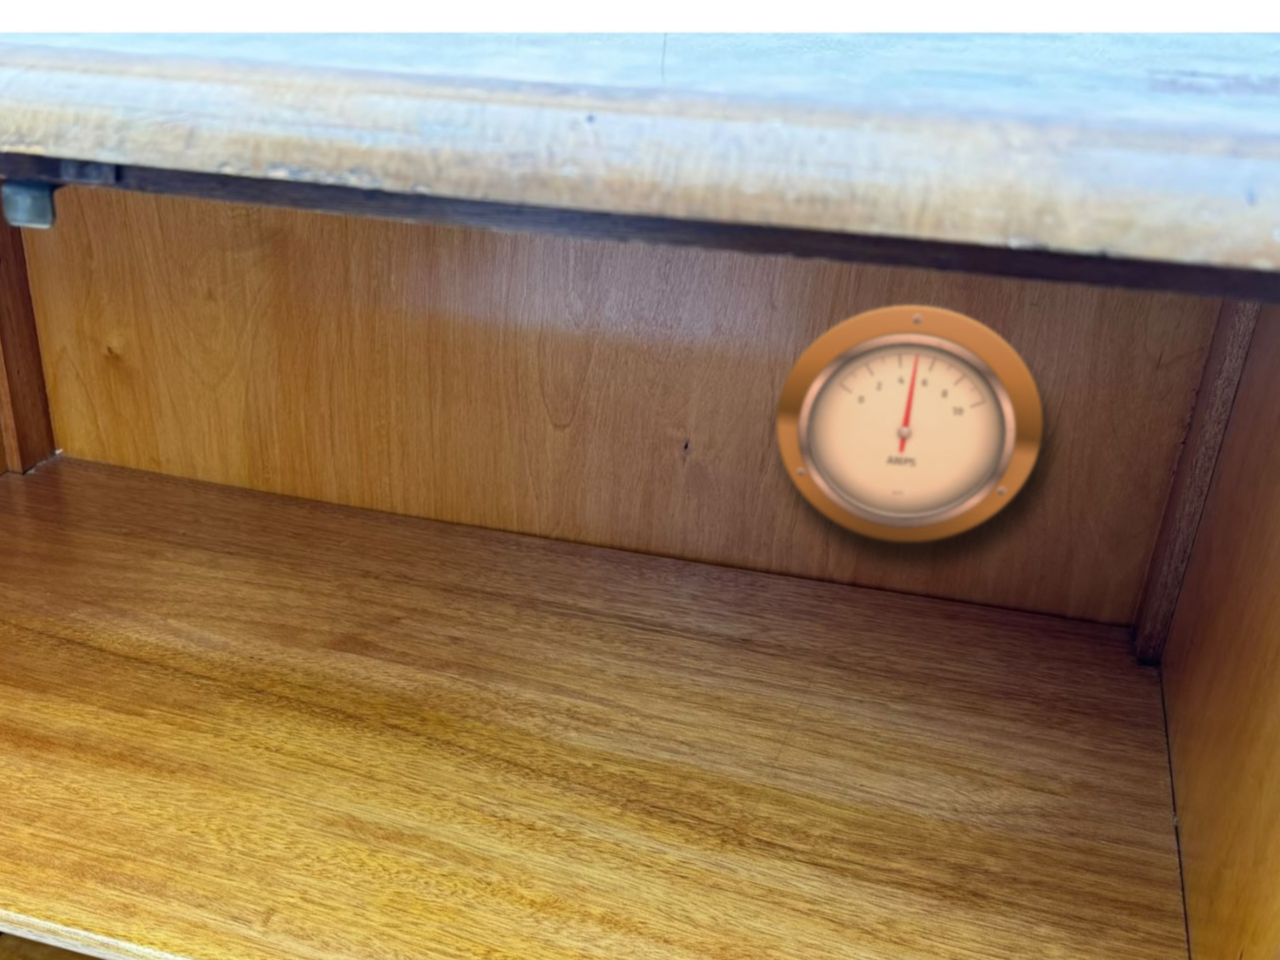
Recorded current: 5,A
